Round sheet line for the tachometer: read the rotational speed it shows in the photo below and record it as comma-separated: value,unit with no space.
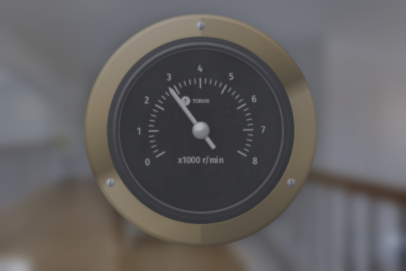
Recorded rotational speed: 2800,rpm
